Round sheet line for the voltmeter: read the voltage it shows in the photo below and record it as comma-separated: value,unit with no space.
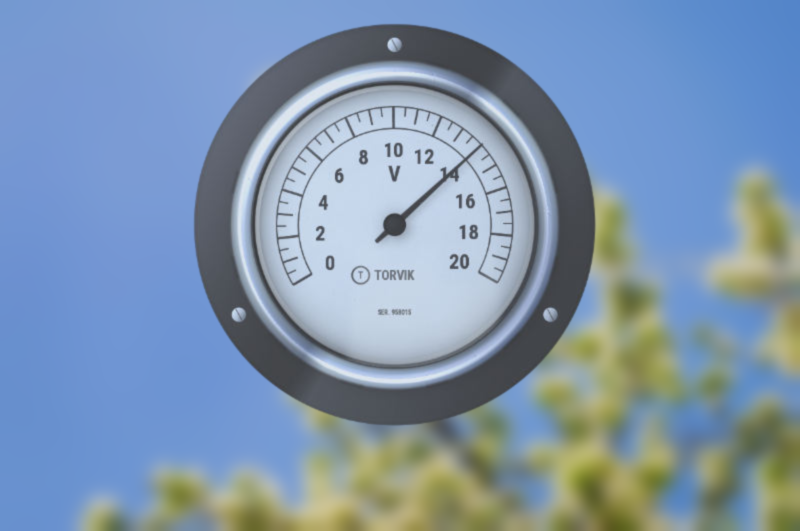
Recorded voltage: 14,V
